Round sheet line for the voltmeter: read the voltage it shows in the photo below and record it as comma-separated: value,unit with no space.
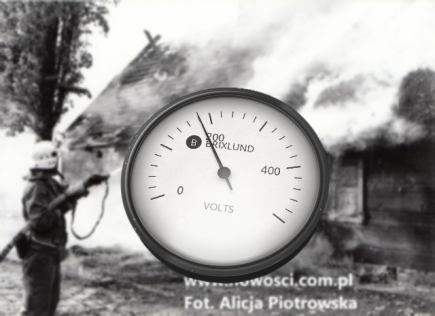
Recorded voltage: 180,V
